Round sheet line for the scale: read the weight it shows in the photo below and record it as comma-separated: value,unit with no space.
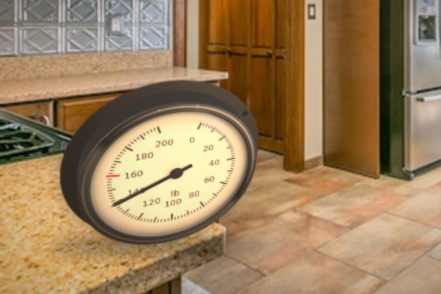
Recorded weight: 140,lb
